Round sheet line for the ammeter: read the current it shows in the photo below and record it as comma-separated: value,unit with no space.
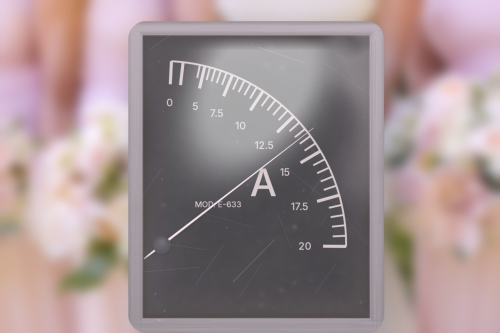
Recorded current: 13.75,A
